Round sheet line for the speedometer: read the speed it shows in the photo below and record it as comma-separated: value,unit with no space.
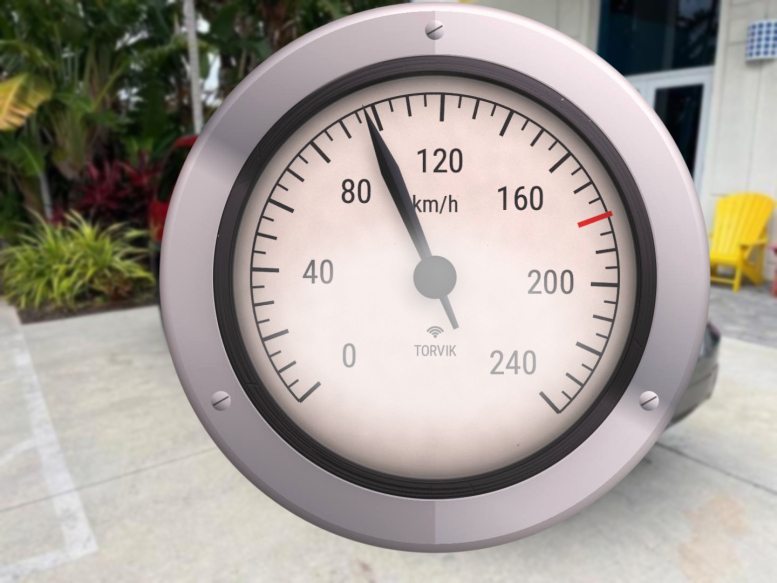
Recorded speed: 97.5,km/h
